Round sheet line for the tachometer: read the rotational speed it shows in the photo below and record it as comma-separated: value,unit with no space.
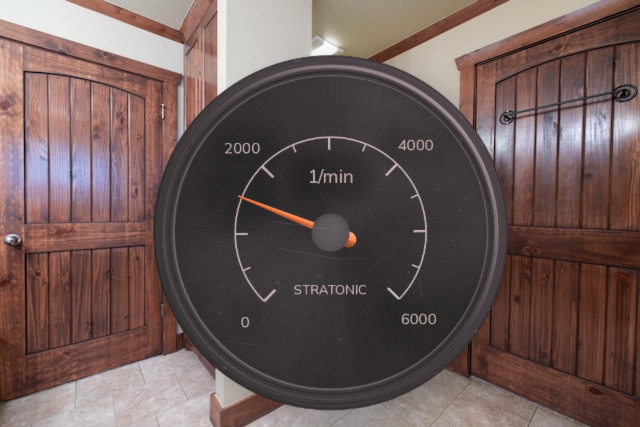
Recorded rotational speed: 1500,rpm
